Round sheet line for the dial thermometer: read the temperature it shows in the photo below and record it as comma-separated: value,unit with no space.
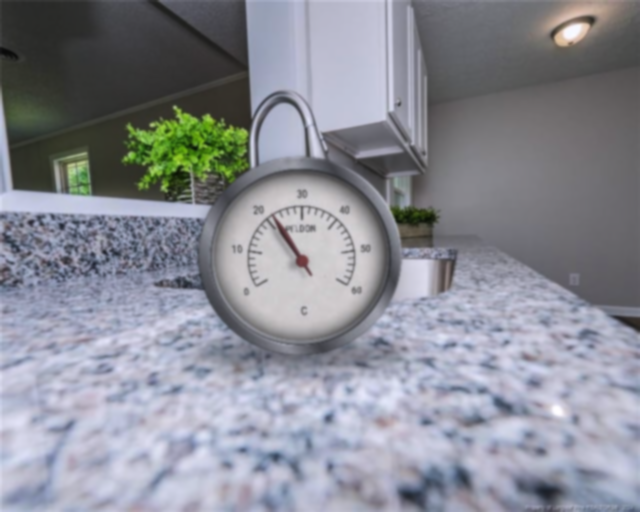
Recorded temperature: 22,°C
